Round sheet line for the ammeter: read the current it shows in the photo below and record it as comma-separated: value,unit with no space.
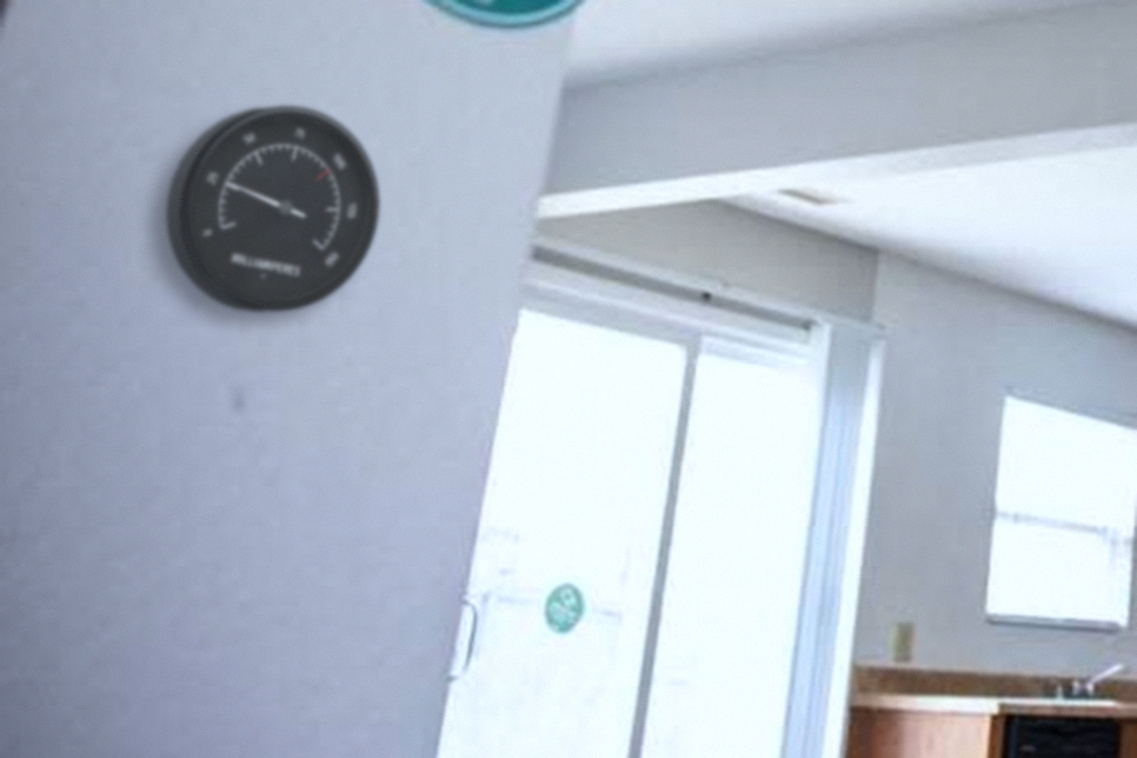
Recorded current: 25,mA
